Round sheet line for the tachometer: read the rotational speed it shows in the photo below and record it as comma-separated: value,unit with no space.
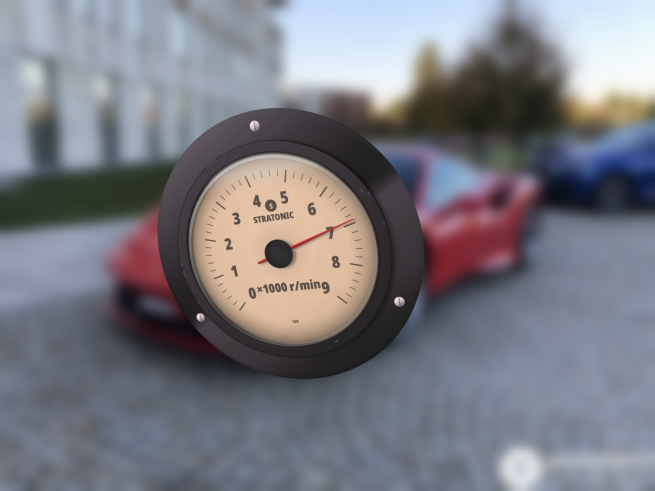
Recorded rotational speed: 6900,rpm
